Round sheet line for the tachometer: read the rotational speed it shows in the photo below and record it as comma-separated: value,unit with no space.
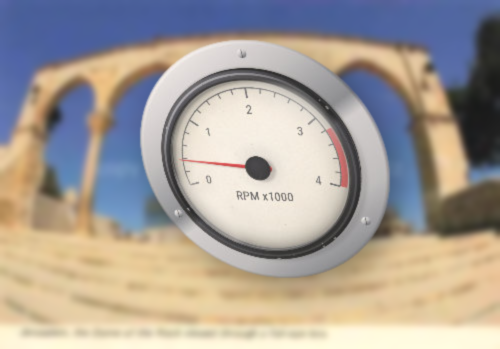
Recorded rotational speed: 400,rpm
